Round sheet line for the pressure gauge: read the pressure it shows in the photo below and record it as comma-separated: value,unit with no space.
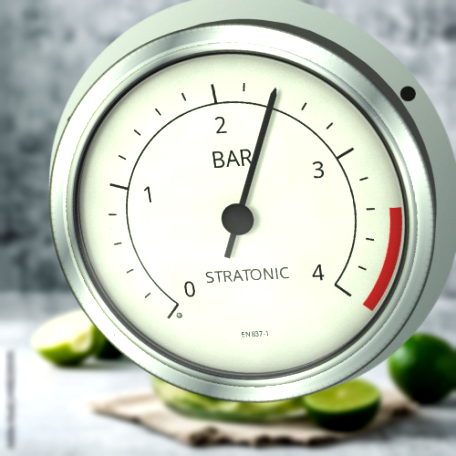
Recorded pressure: 2.4,bar
